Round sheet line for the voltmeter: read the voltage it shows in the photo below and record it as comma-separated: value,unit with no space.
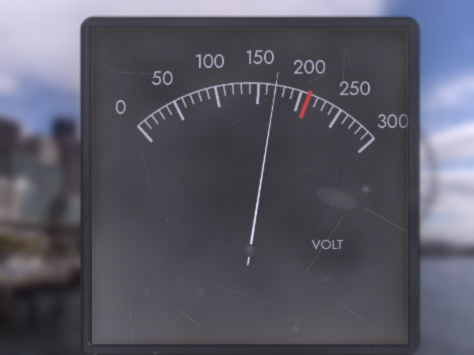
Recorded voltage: 170,V
